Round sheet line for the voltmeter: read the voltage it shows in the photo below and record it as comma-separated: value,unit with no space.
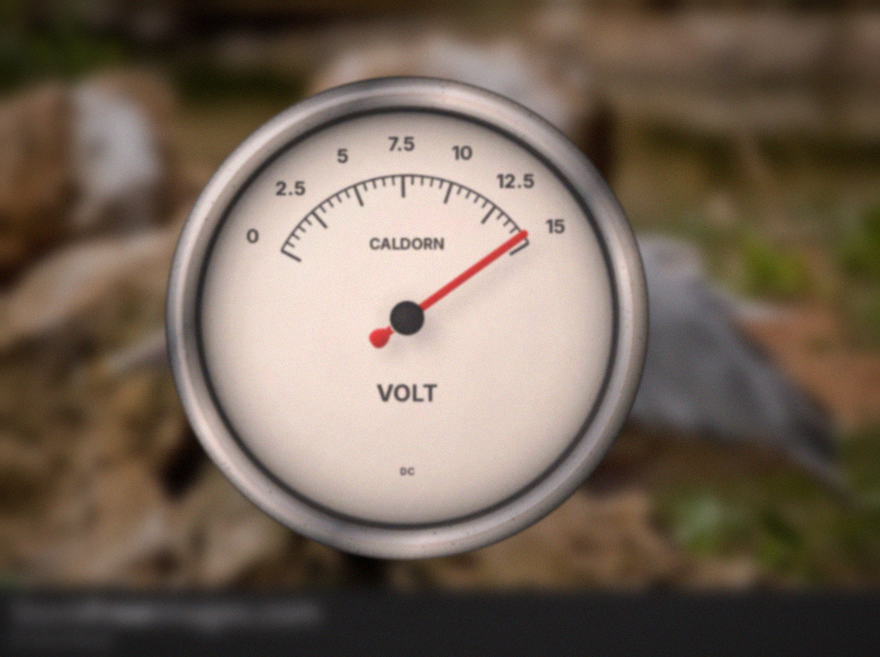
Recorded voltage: 14.5,V
